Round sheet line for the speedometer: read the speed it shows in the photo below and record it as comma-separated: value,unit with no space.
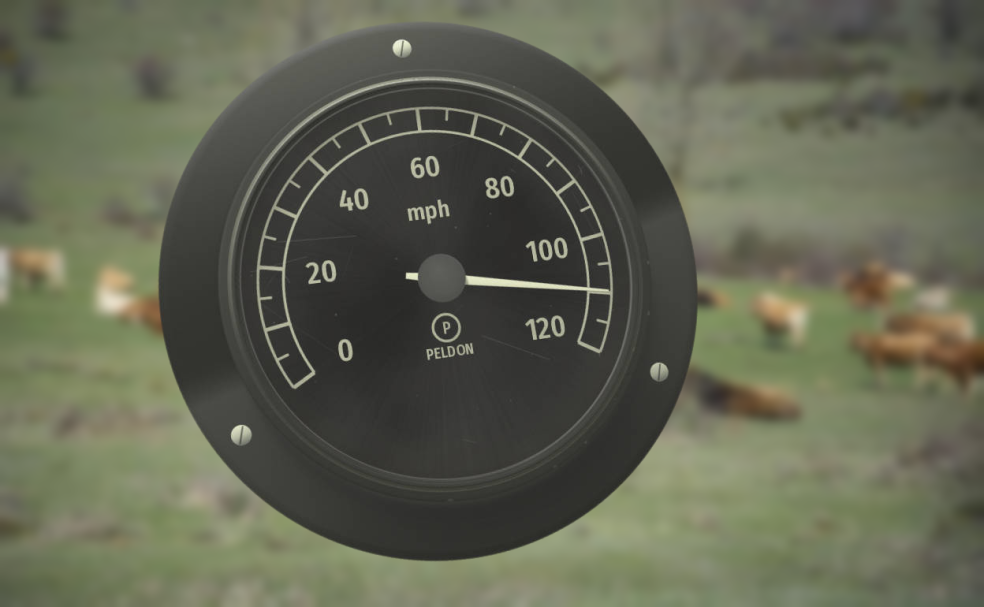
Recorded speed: 110,mph
